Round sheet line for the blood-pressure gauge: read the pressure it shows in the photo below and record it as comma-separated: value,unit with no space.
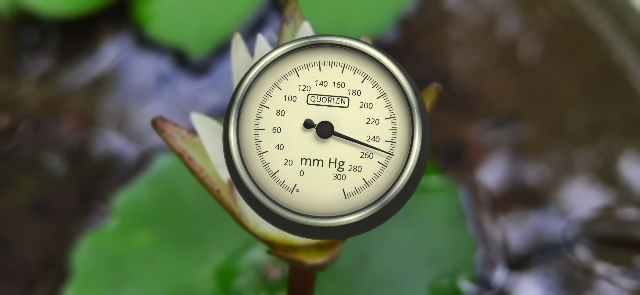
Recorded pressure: 250,mmHg
